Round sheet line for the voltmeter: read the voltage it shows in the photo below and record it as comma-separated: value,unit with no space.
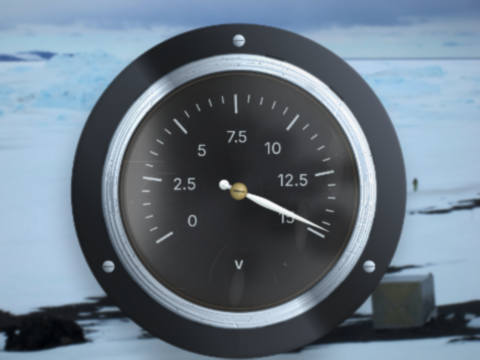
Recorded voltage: 14.75,V
